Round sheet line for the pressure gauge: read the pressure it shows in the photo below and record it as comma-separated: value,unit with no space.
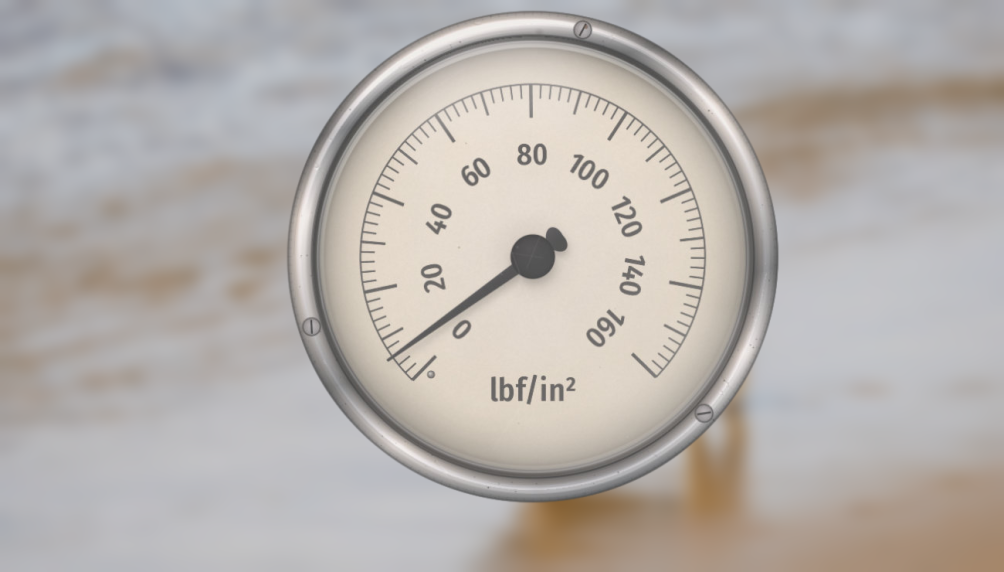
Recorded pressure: 6,psi
